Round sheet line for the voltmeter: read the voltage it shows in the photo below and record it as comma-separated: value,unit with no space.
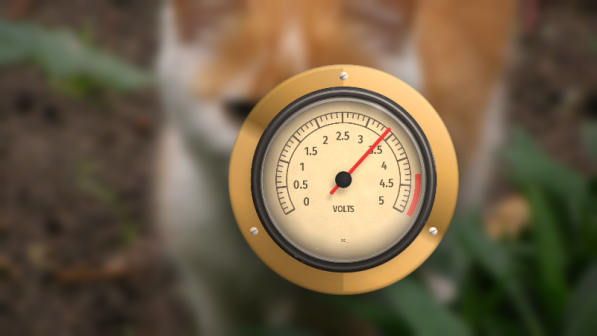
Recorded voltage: 3.4,V
